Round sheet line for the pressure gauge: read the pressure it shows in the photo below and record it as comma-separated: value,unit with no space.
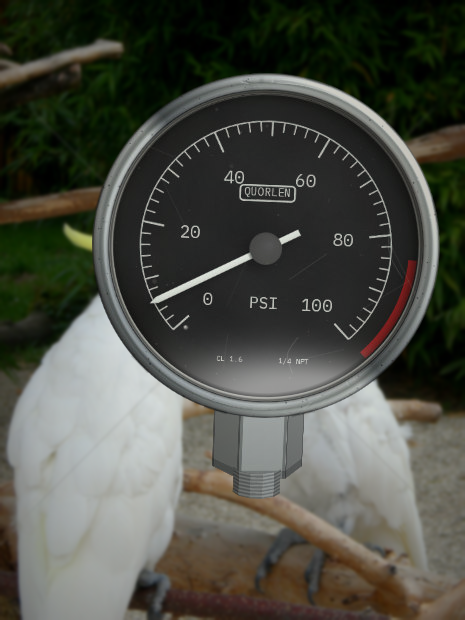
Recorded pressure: 6,psi
